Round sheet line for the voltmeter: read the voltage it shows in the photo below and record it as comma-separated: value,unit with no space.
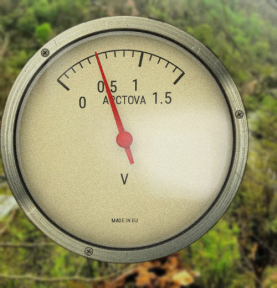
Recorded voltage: 0.5,V
